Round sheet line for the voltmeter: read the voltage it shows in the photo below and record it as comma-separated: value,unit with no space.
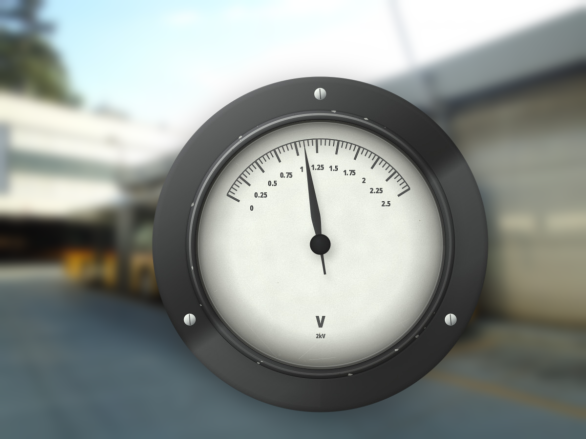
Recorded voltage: 1.1,V
